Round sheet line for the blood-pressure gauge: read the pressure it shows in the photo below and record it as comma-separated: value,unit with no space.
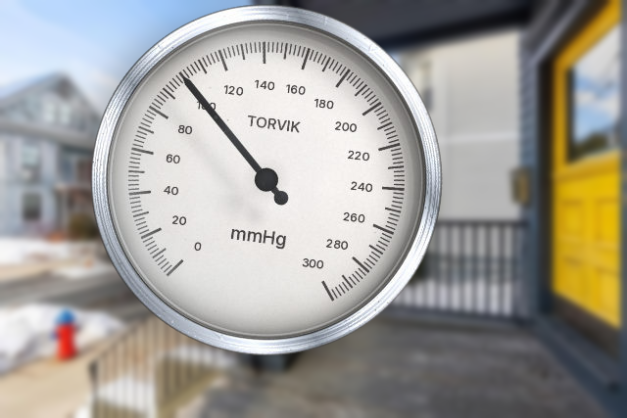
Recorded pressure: 100,mmHg
